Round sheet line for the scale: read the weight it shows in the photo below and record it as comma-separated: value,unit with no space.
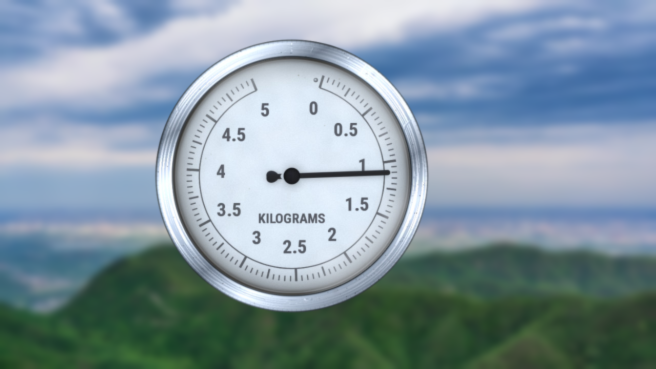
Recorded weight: 1.1,kg
